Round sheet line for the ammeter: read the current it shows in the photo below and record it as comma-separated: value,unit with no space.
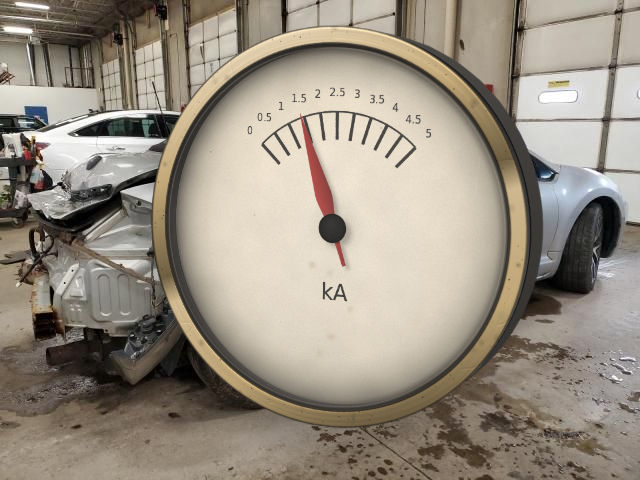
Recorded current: 1.5,kA
